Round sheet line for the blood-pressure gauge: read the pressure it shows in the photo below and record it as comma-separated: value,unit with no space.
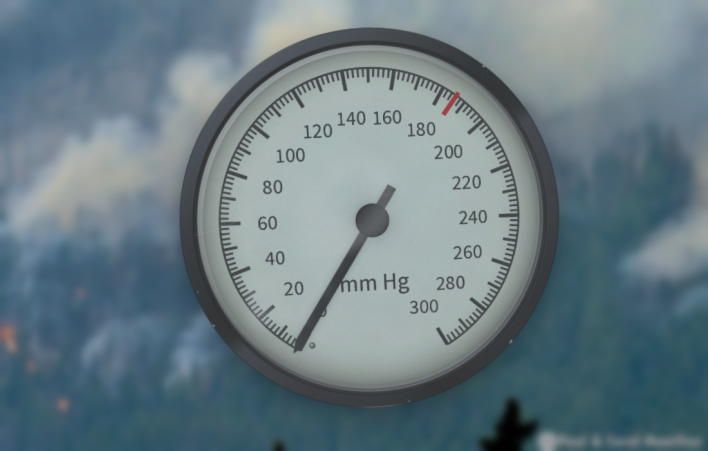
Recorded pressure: 2,mmHg
